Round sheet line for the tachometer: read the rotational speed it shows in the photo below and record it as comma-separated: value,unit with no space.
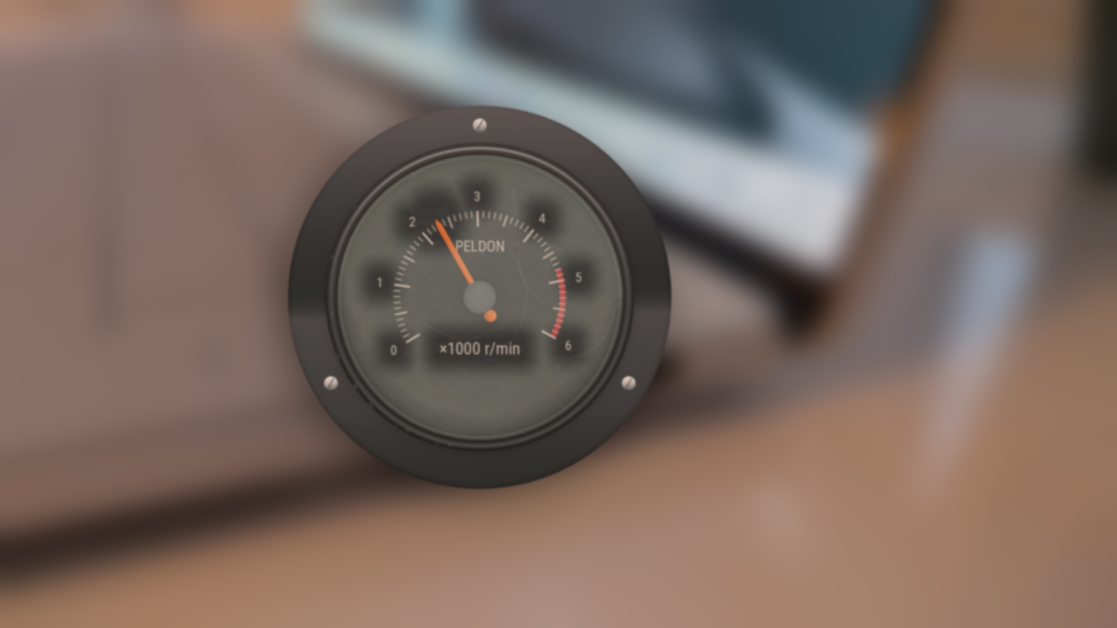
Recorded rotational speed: 2300,rpm
